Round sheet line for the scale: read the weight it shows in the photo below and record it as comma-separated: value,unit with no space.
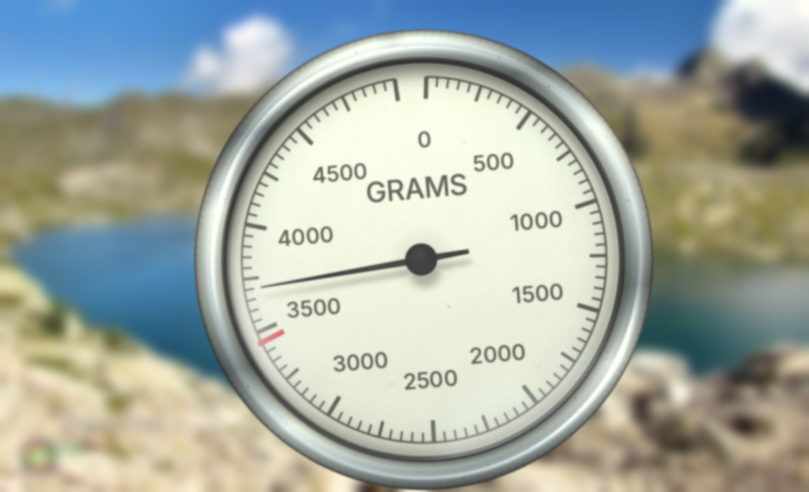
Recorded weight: 3700,g
